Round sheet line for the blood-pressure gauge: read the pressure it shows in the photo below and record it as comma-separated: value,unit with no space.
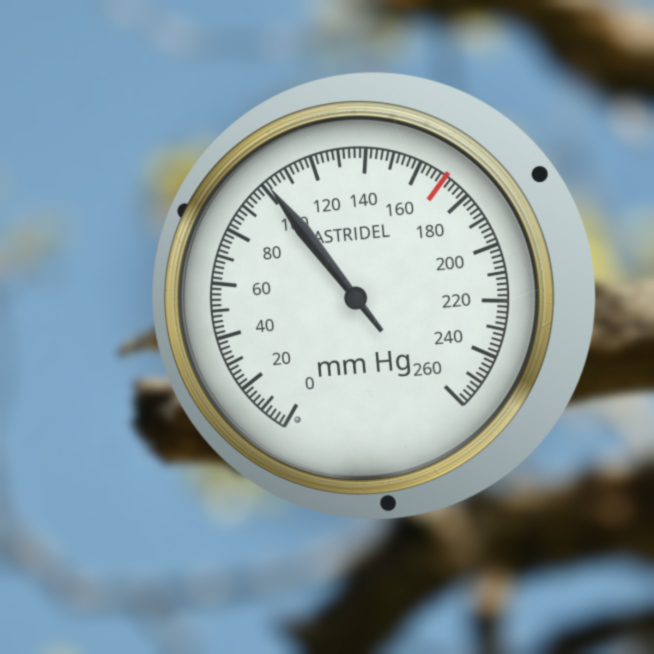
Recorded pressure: 102,mmHg
